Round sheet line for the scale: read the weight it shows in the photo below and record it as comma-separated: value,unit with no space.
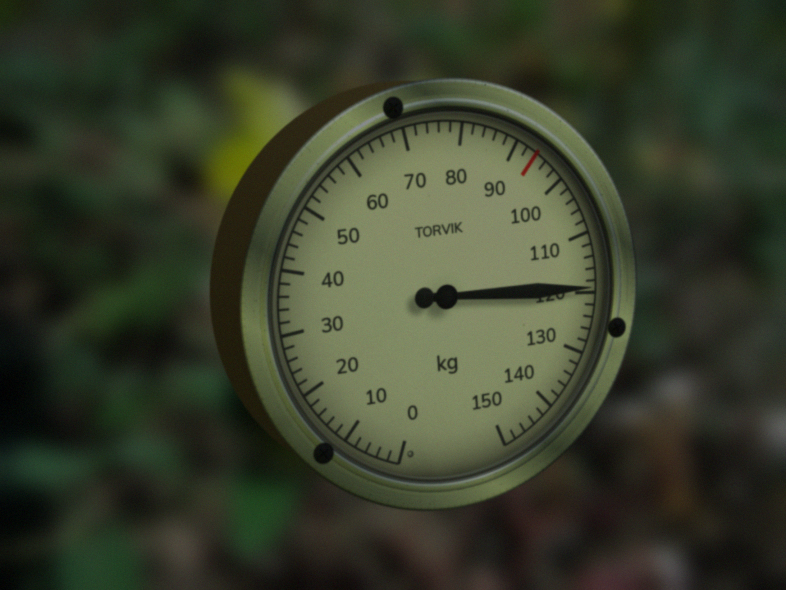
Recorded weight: 119,kg
